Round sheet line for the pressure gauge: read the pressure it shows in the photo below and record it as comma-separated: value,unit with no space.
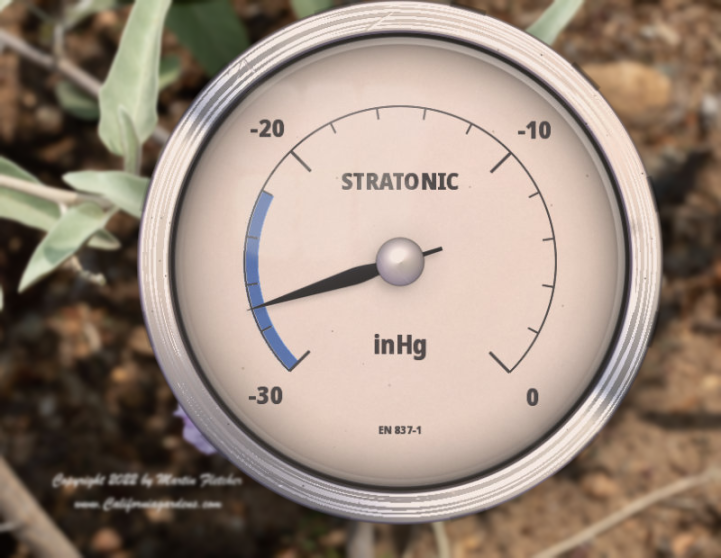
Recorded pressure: -27,inHg
